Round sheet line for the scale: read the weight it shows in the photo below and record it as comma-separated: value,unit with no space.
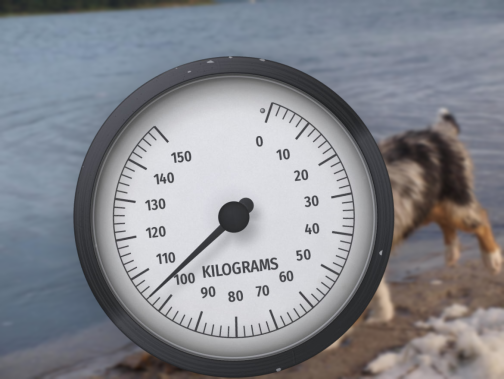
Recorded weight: 104,kg
